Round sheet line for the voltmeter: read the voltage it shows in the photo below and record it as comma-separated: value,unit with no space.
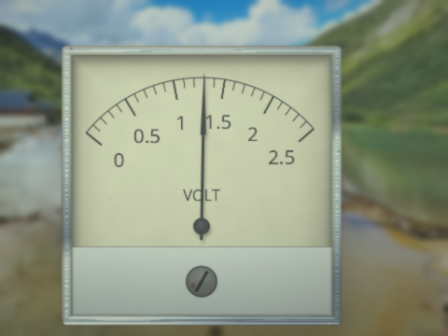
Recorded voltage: 1.3,V
